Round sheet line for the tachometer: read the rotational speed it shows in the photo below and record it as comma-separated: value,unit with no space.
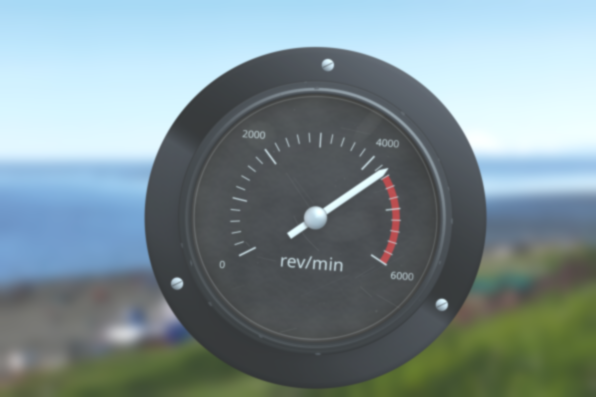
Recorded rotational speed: 4300,rpm
